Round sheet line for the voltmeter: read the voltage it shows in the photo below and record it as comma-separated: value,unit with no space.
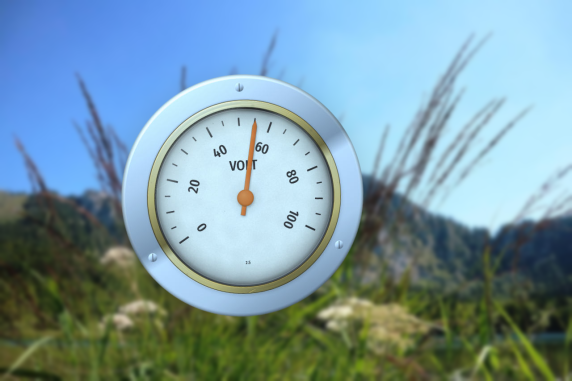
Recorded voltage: 55,V
